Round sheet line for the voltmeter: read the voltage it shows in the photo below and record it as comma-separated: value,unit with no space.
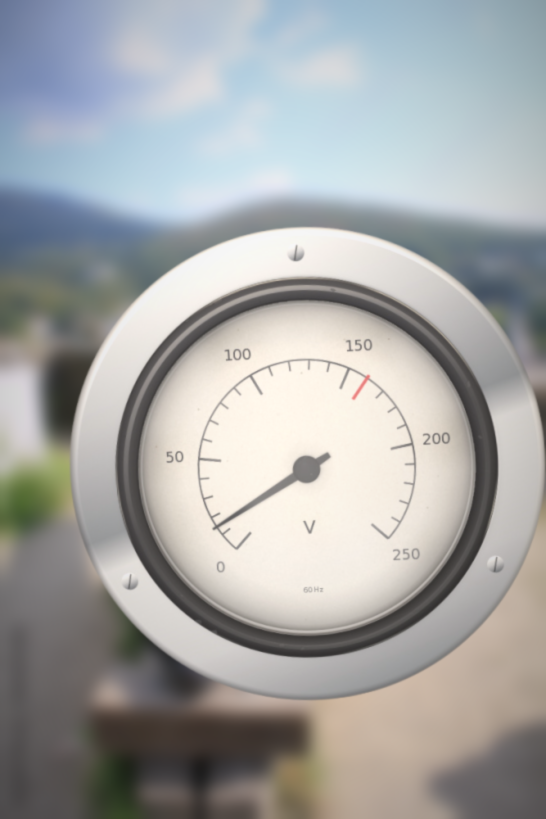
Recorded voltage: 15,V
